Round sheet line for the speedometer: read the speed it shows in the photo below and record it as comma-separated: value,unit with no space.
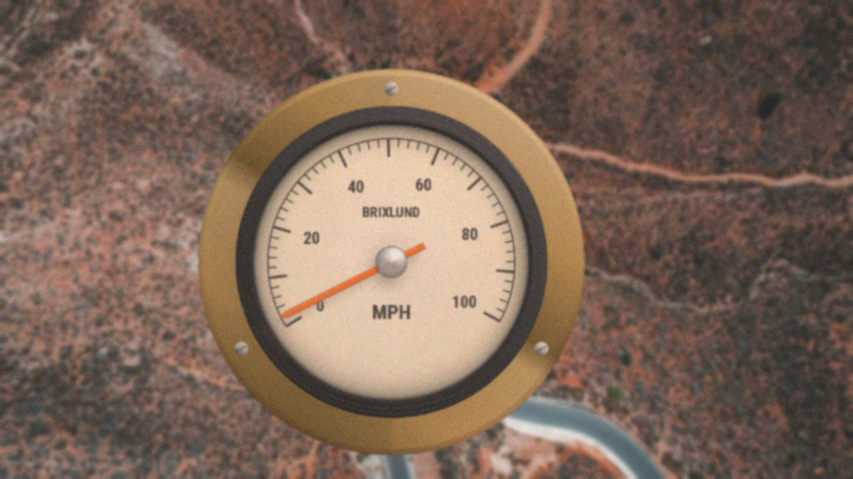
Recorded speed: 2,mph
